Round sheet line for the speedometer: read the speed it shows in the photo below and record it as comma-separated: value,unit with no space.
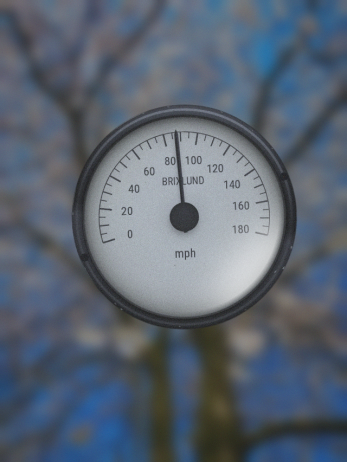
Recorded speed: 87.5,mph
